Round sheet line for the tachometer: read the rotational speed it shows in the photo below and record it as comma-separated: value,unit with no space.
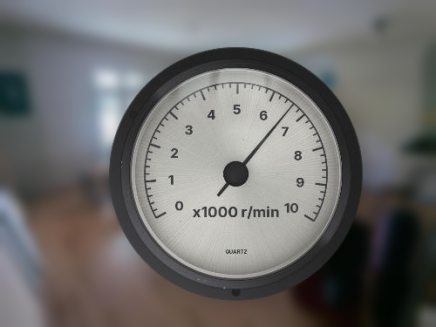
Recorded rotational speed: 6600,rpm
